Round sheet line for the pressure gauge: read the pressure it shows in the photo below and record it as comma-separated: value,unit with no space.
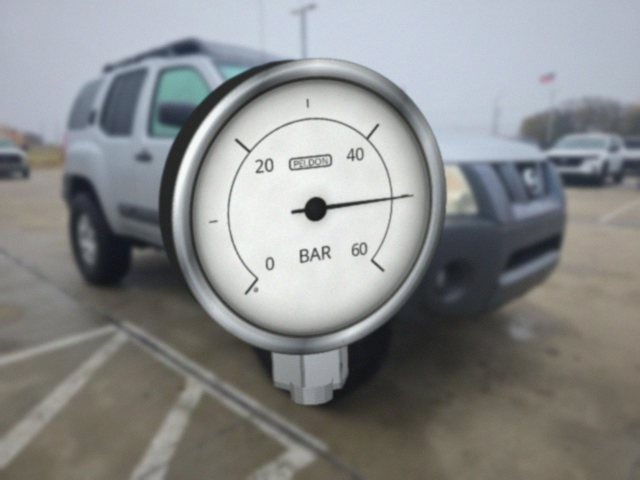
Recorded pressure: 50,bar
